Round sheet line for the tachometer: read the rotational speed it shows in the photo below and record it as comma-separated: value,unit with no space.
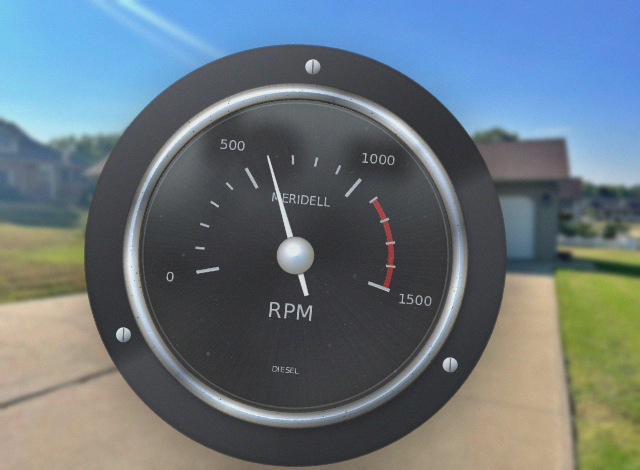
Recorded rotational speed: 600,rpm
